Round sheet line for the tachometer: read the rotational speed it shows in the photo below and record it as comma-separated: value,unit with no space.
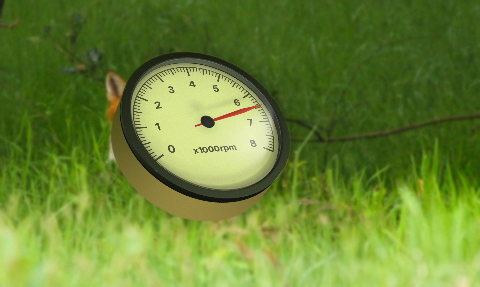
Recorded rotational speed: 6500,rpm
